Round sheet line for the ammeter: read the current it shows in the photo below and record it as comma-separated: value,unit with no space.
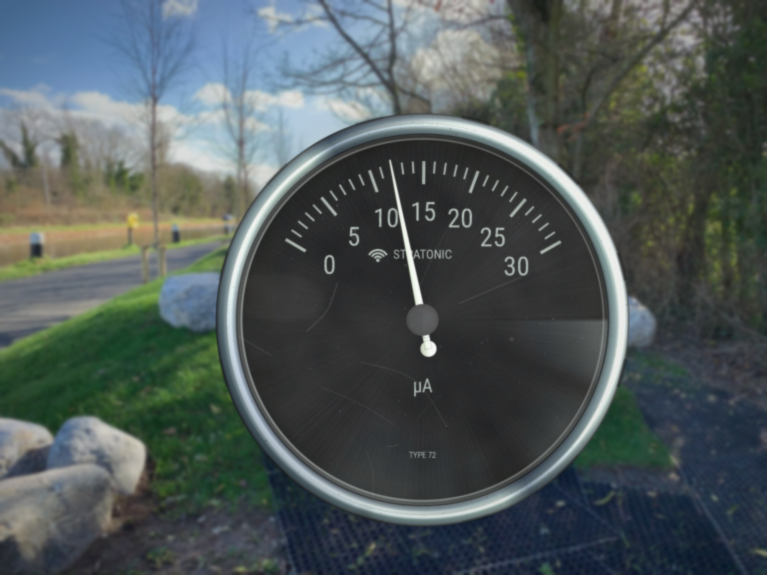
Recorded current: 12,µA
